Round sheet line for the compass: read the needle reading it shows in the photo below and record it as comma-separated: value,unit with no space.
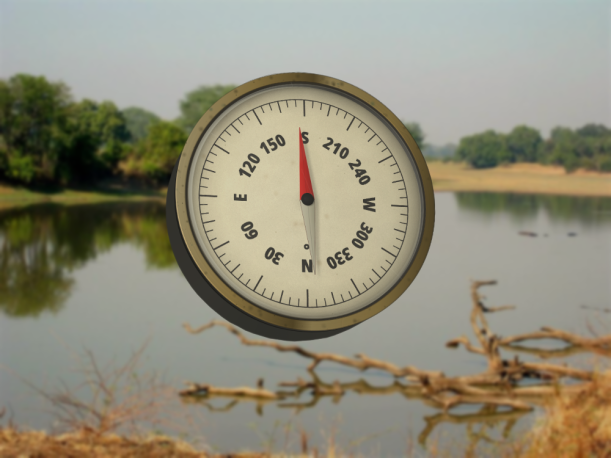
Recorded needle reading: 175,°
